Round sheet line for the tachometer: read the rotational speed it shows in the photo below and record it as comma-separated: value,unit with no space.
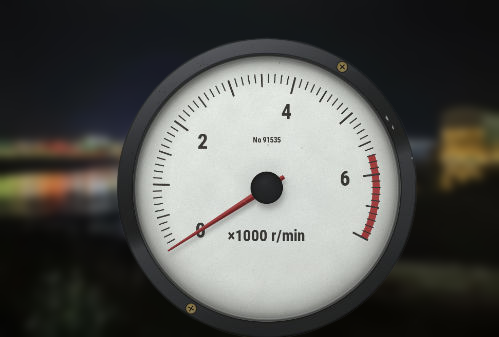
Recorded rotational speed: 0,rpm
